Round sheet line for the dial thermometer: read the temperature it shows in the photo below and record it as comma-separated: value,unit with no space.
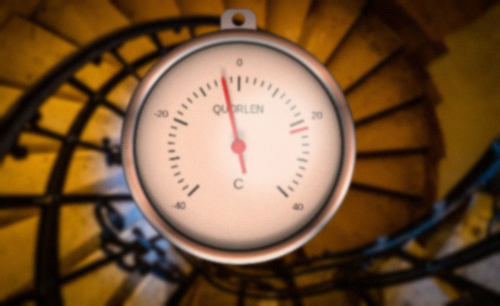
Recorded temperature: -4,°C
